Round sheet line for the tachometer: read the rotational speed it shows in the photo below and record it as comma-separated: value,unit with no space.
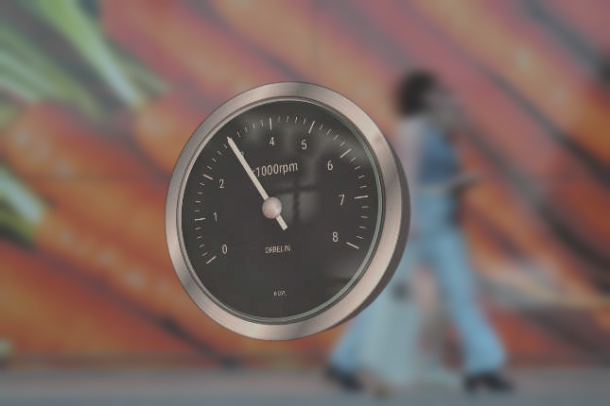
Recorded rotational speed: 3000,rpm
